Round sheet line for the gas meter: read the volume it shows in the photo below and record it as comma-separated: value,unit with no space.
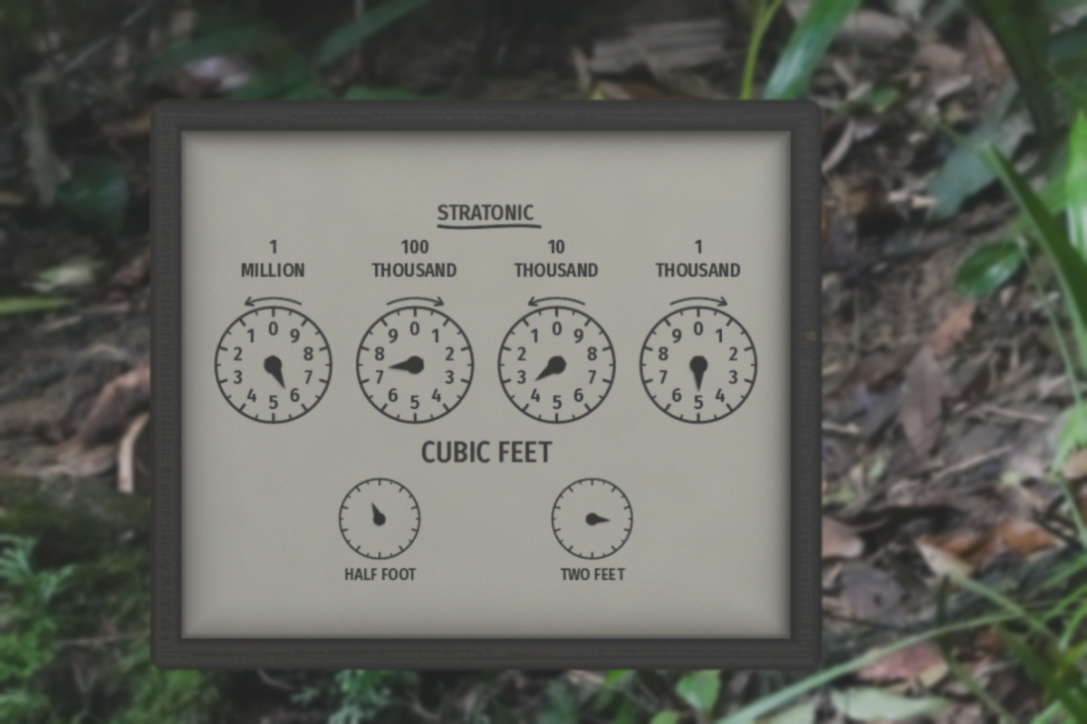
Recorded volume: 573500,ft³
